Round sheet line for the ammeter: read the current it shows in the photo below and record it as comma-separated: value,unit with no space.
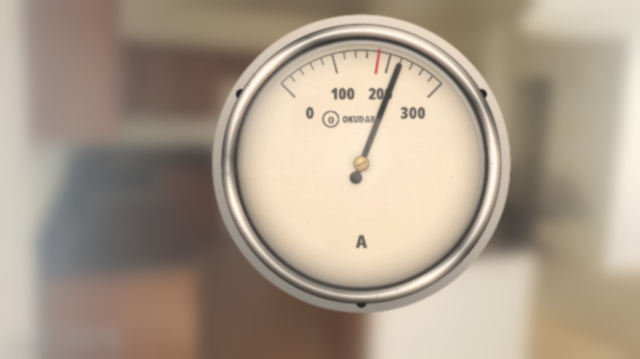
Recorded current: 220,A
